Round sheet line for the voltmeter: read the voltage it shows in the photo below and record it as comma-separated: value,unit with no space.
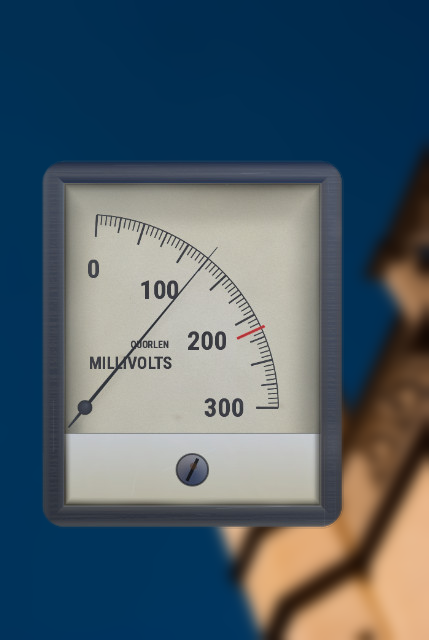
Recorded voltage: 125,mV
